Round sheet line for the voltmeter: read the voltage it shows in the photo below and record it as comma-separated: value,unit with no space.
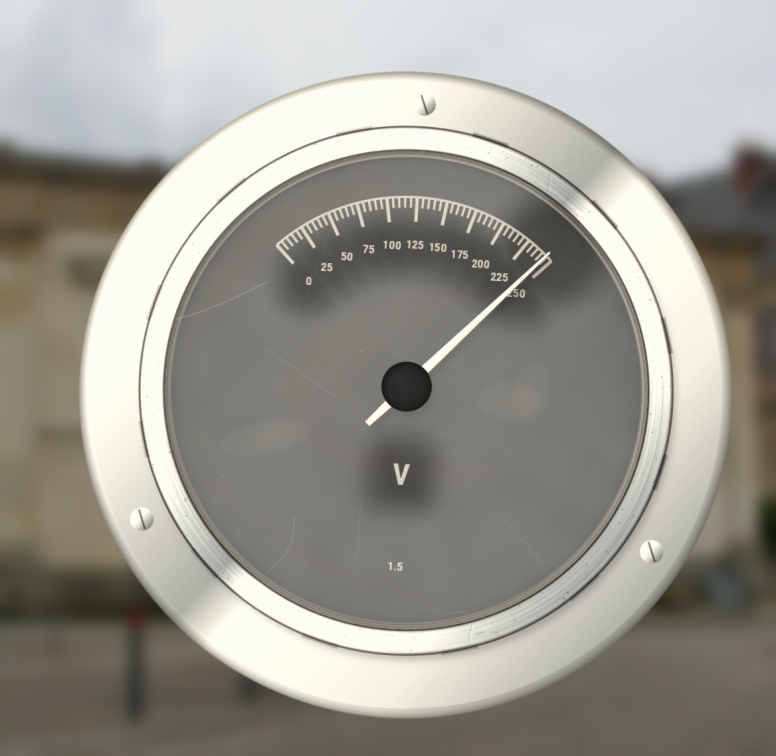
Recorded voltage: 245,V
